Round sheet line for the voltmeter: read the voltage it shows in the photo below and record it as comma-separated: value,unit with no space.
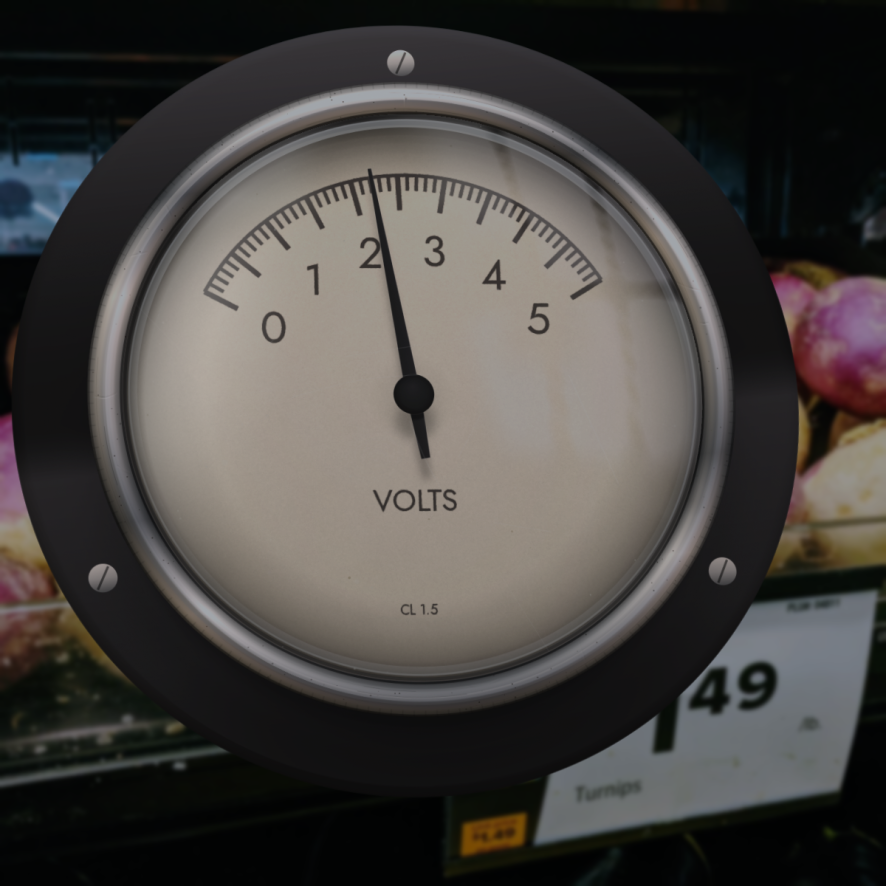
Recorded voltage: 2.2,V
